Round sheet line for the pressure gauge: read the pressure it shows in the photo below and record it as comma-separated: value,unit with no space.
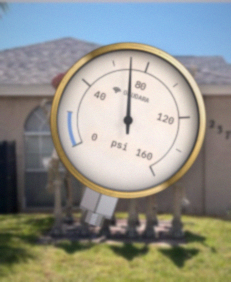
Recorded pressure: 70,psi
